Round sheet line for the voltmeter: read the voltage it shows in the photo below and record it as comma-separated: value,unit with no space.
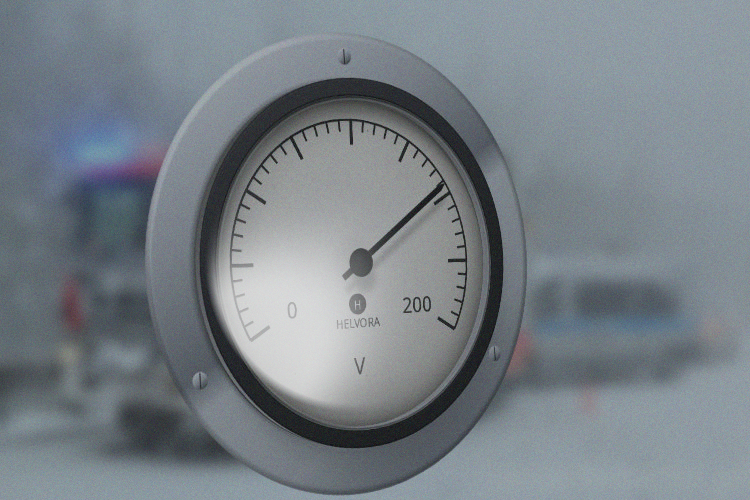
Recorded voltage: 145,V
